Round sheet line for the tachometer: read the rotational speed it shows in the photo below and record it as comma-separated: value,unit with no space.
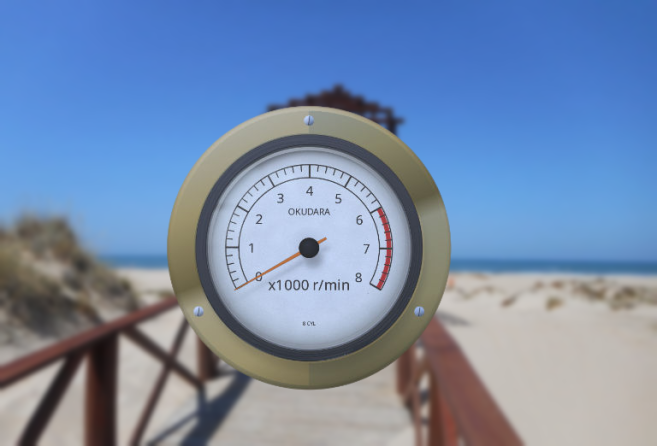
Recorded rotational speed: 0,rpm
